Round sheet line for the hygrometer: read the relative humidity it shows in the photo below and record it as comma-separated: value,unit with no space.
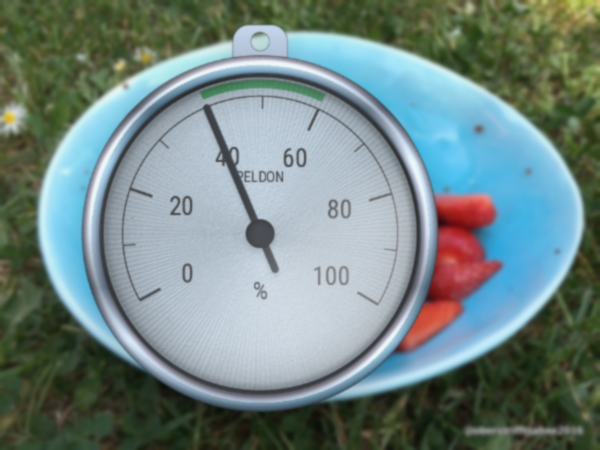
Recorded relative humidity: 40,%
